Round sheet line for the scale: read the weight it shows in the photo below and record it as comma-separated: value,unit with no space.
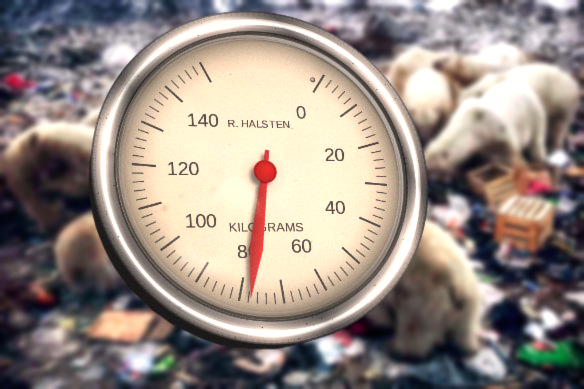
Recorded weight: 78,kg
